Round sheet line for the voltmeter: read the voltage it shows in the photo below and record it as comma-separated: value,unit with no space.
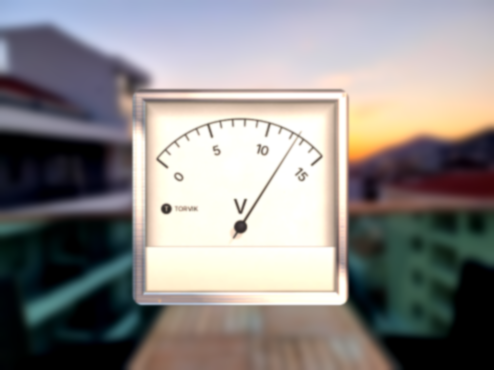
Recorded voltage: 12.5,V
